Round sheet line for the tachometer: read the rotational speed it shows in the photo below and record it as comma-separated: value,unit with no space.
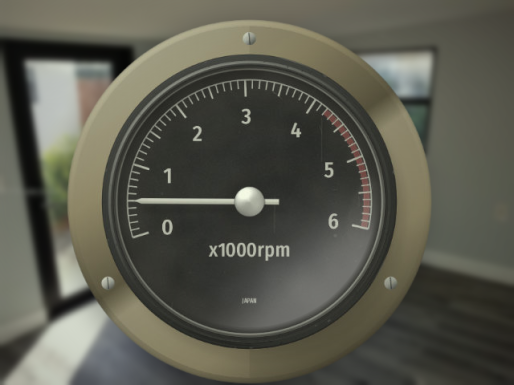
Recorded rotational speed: 500,rpm
